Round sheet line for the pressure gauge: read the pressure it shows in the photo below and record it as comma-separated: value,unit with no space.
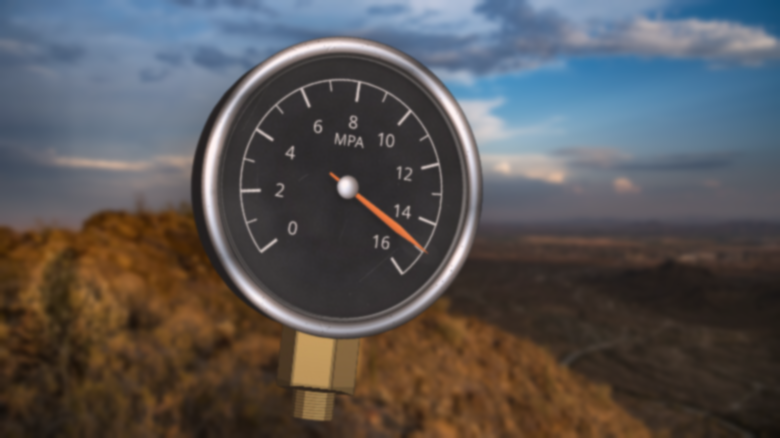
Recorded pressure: 15,MPa
